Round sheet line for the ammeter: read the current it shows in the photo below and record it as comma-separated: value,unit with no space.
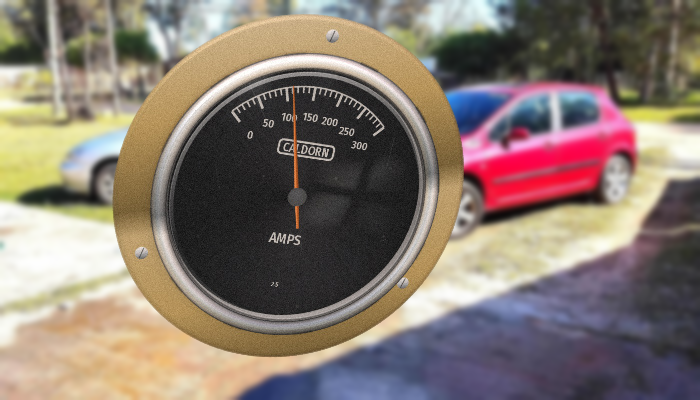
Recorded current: 110,A
